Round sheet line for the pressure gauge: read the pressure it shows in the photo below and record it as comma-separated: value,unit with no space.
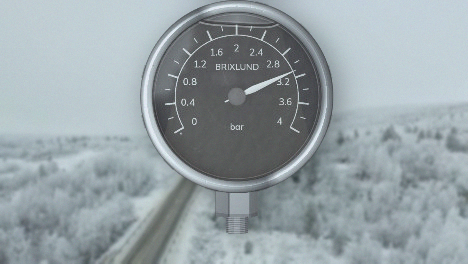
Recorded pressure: 3.1,bar
